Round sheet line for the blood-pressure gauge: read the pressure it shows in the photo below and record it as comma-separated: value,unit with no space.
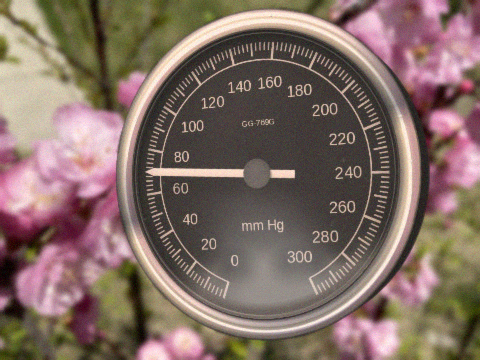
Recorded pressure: 70,mmHg
